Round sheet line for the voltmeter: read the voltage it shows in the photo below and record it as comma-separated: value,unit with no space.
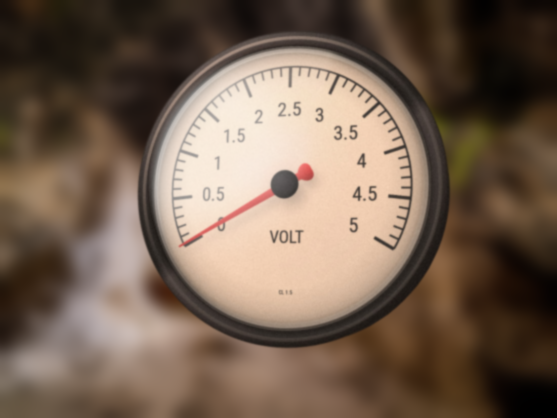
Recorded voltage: 0,V
